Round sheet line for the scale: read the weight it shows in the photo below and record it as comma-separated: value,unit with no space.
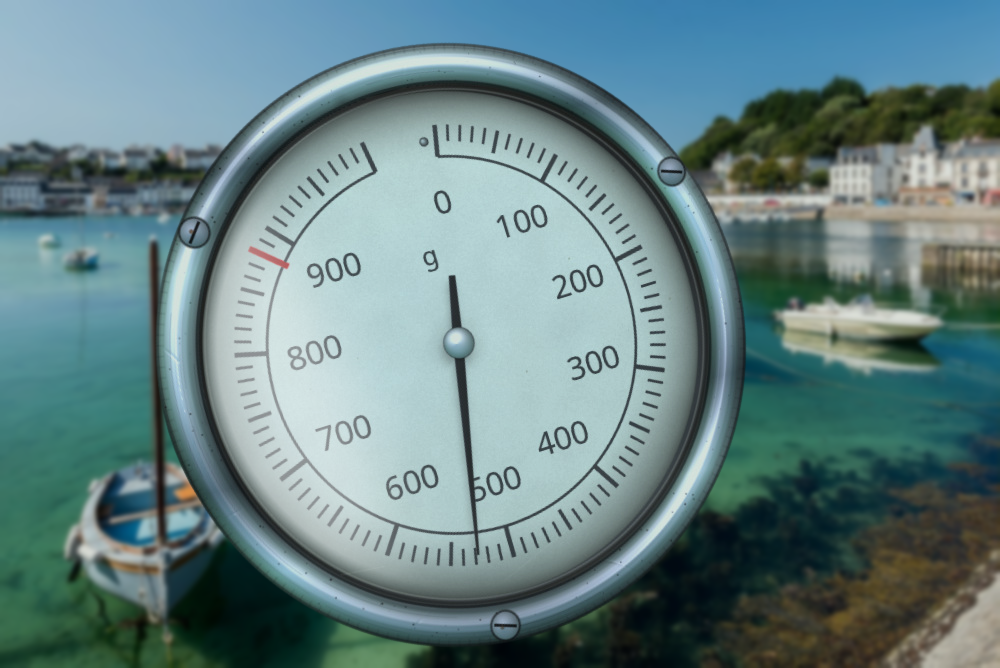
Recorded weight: 530,g
